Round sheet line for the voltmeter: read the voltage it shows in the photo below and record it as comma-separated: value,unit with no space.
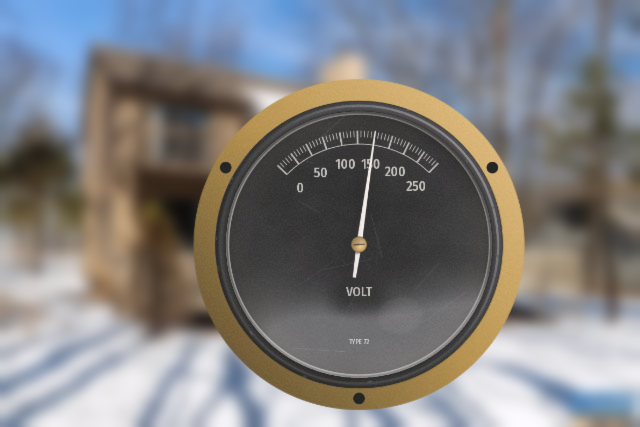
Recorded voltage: 150,V
